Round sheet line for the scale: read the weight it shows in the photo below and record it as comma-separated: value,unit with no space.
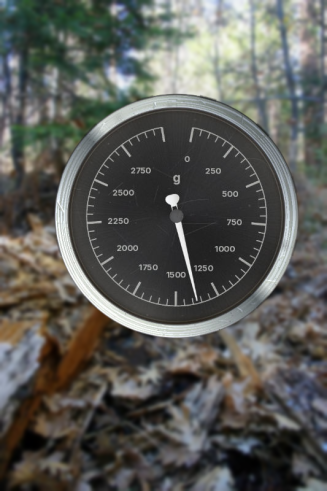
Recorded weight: 1375,g
